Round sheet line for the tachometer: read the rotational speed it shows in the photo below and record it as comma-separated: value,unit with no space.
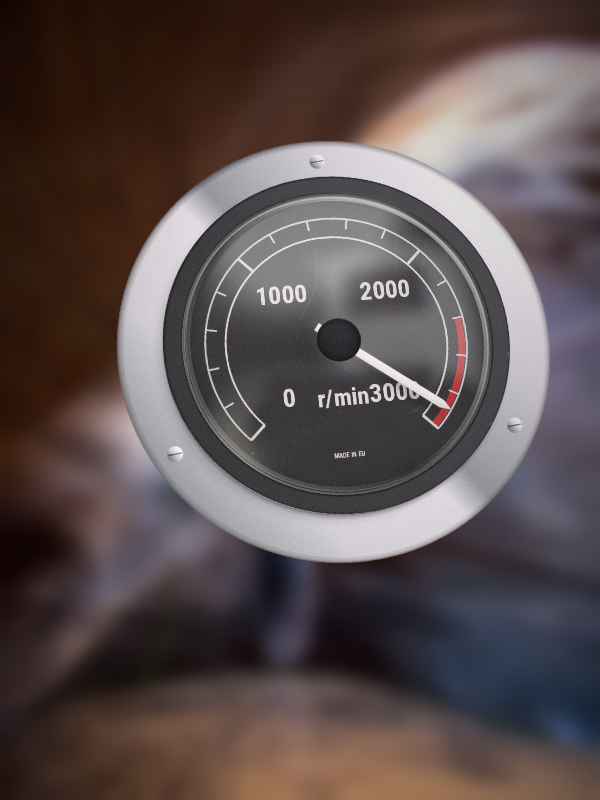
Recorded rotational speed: 2900,rpm
